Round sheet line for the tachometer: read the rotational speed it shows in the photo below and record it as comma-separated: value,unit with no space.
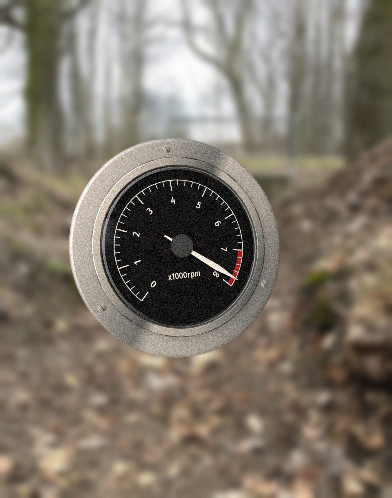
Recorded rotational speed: 7800,rpm
